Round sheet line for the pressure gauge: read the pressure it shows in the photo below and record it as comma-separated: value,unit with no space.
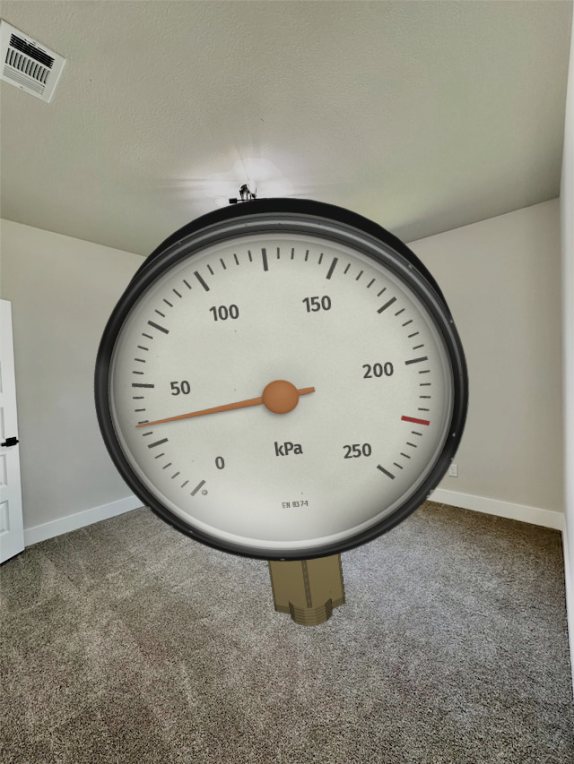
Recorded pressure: 35,kPa
